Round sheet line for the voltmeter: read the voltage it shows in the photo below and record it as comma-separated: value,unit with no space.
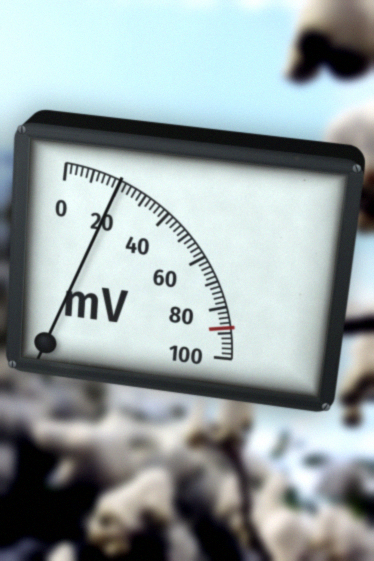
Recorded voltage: 20,mV
